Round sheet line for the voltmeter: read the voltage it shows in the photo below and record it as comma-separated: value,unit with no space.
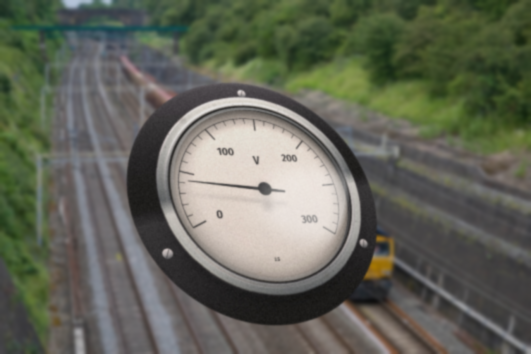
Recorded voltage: 40,V
